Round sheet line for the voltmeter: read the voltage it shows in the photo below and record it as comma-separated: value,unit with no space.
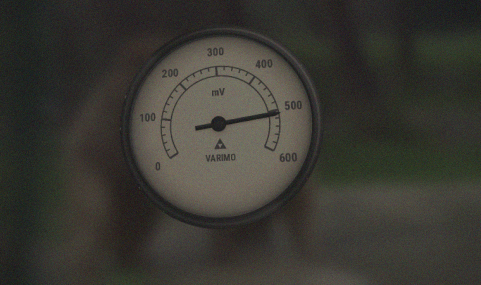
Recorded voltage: 510,mV
